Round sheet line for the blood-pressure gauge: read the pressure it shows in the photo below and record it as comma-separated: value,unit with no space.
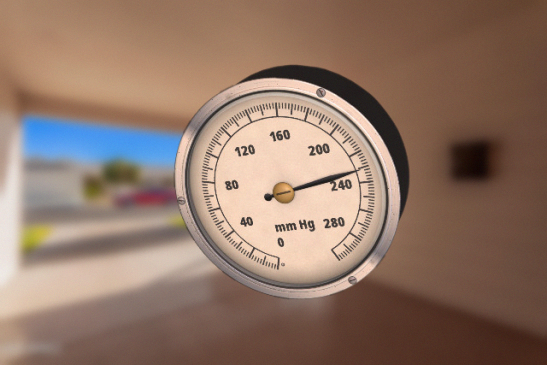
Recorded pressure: 230,mmHg
